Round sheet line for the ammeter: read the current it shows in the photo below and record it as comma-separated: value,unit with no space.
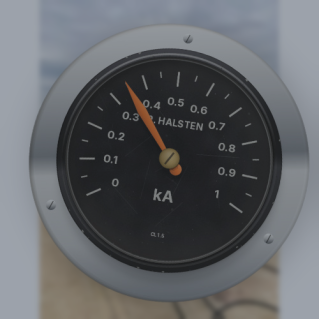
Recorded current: 0.35,kA
